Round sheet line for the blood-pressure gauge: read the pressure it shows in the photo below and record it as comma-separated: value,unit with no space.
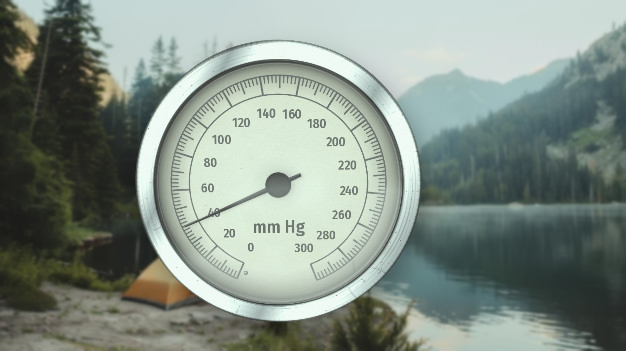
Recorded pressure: 40,mmHg
